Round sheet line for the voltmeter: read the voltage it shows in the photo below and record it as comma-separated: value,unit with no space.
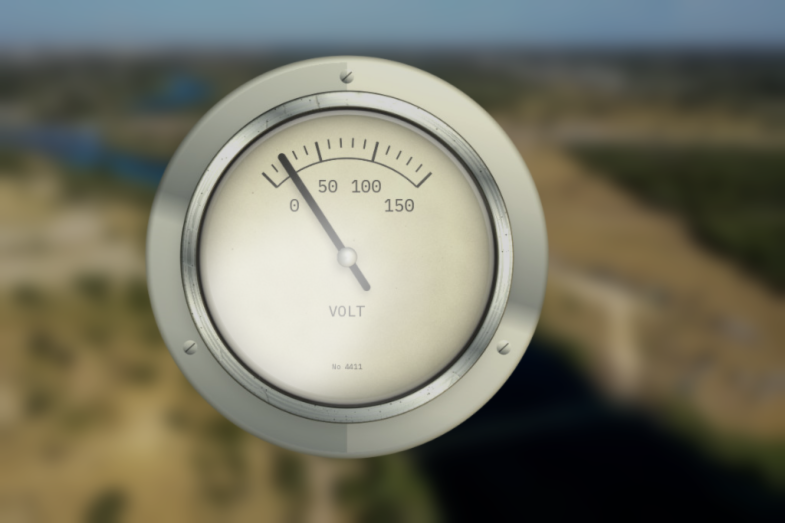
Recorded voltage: 20,V
